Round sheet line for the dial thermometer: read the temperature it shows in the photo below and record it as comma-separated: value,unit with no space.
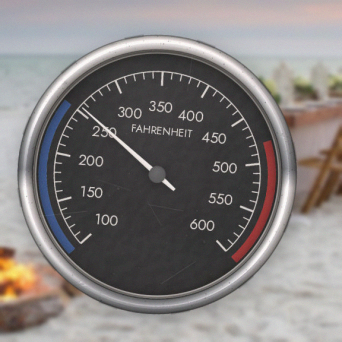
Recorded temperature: 255,°F
